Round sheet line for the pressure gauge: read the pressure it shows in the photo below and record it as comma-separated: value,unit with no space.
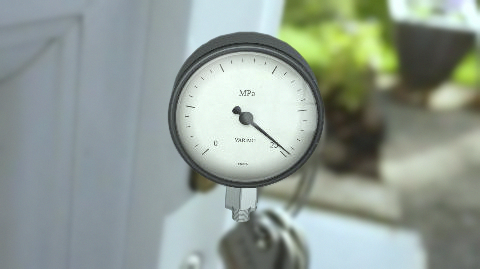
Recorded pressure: 24.5,MPa
